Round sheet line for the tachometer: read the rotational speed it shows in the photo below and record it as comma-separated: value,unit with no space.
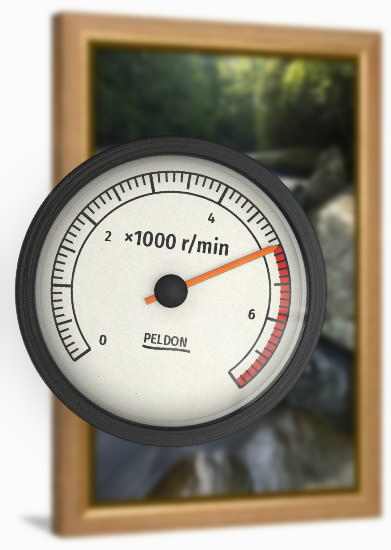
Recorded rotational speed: 5000,rpm
